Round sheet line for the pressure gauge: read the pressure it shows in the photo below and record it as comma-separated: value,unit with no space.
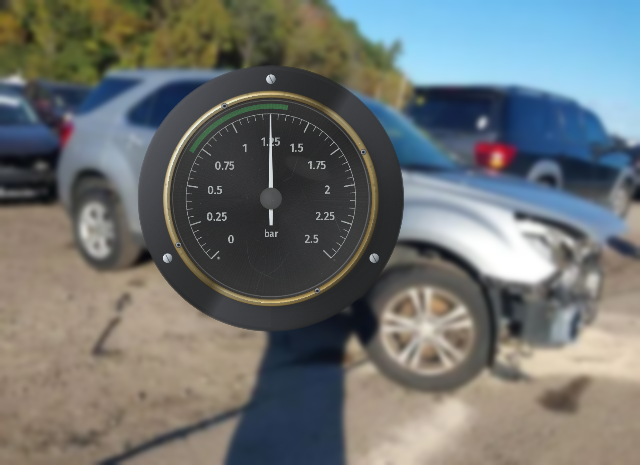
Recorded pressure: 1.25,bar
